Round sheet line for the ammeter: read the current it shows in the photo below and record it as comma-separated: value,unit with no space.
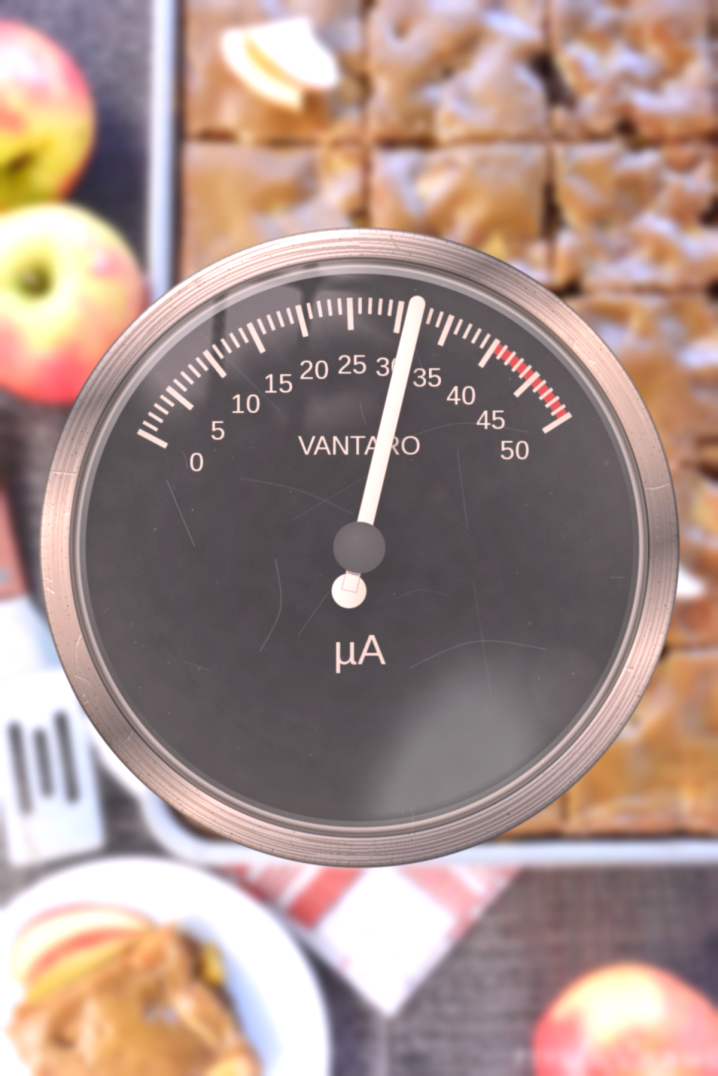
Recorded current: 31.5,µA
